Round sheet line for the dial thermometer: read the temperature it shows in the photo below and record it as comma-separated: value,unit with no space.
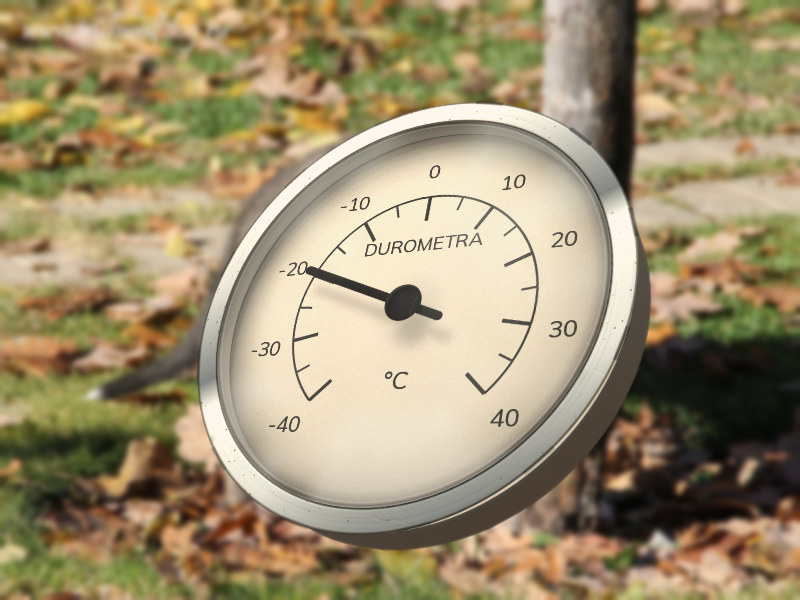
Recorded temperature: -20,°C
